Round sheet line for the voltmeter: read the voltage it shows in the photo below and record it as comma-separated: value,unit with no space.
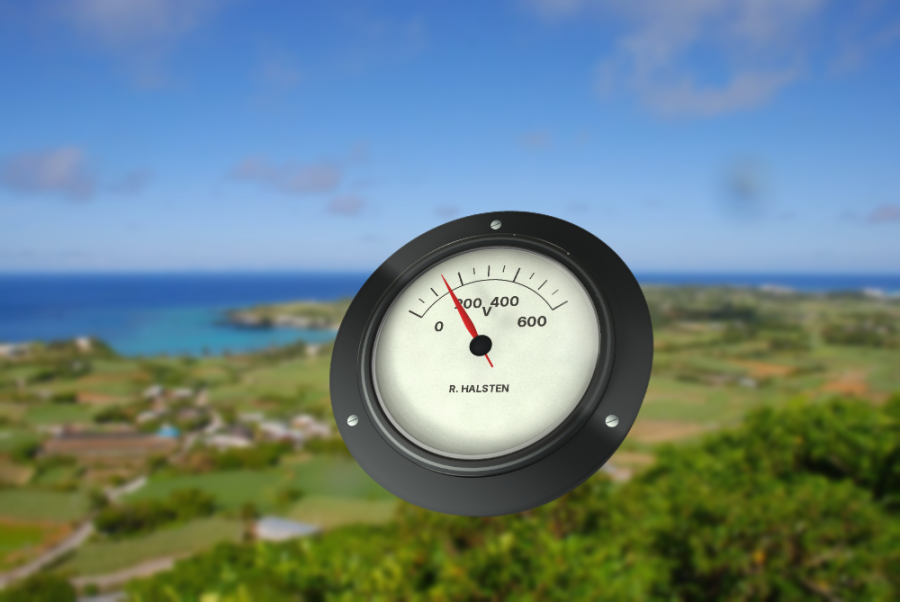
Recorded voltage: 150,V
